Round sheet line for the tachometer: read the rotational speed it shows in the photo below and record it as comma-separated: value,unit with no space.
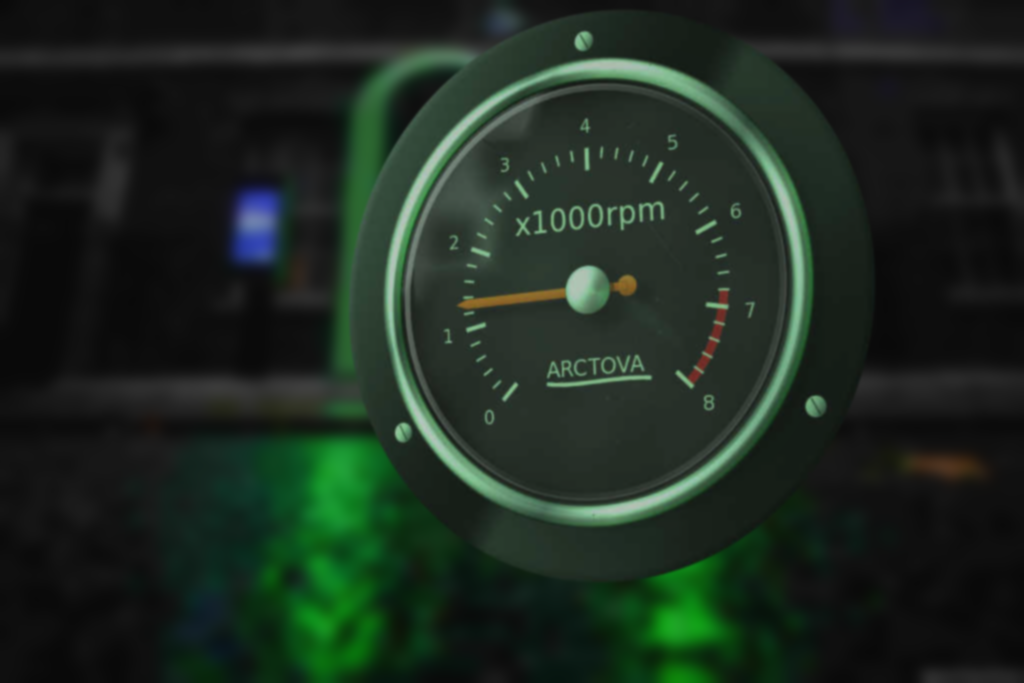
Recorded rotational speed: 1300,rpm
